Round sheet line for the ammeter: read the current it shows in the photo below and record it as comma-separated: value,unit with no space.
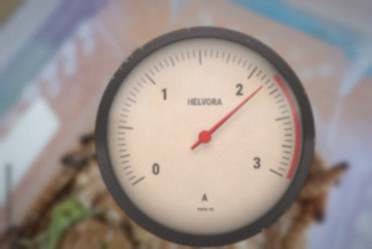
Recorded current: 2.15,A
